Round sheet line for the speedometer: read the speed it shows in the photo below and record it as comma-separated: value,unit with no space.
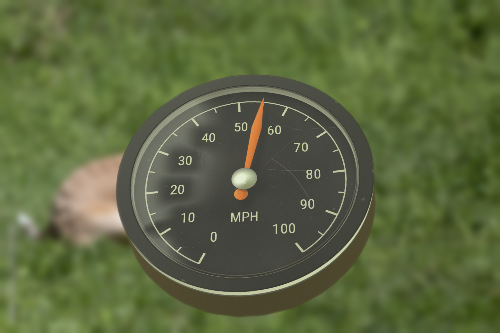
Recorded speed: 55,mph
